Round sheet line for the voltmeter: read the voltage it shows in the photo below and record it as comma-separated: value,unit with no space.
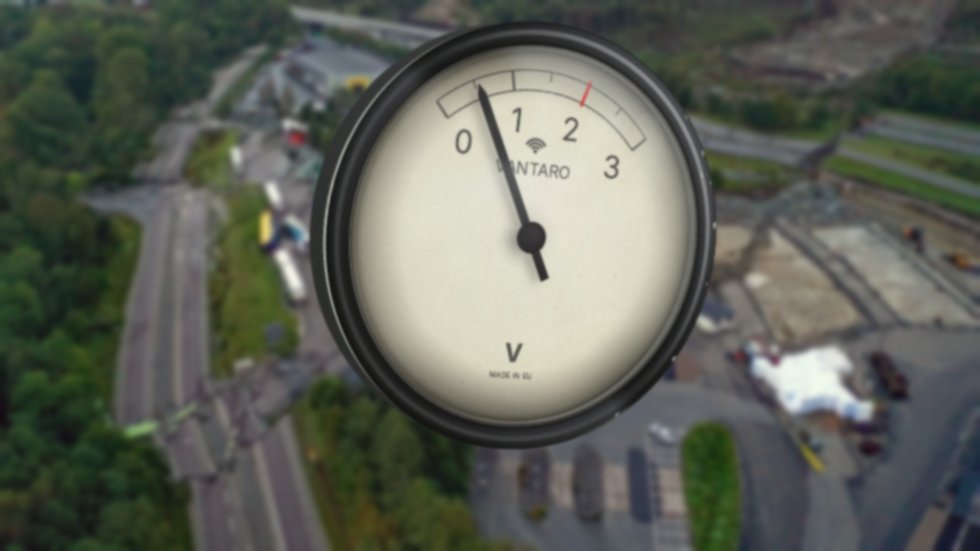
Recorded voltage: 0.5,V
